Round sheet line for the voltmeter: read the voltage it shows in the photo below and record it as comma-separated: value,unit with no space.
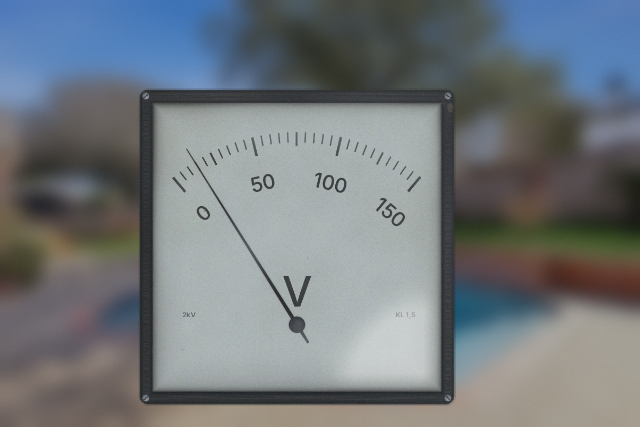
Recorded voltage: 15,V
